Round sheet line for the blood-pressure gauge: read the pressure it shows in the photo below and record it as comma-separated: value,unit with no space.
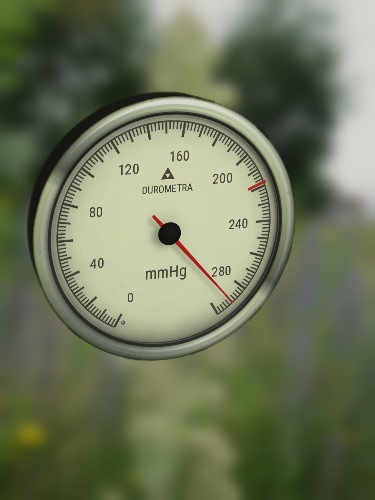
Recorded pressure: 290,mmHg
